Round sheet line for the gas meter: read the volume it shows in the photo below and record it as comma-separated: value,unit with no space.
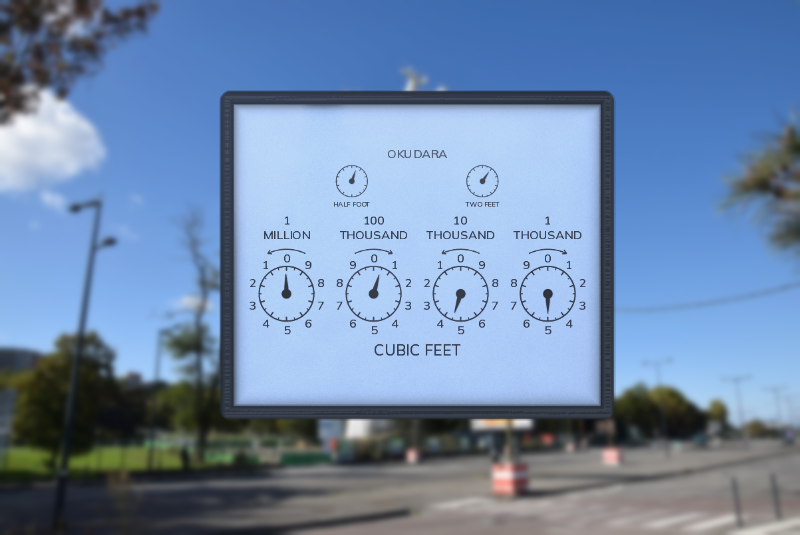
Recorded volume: 4500,ft³
